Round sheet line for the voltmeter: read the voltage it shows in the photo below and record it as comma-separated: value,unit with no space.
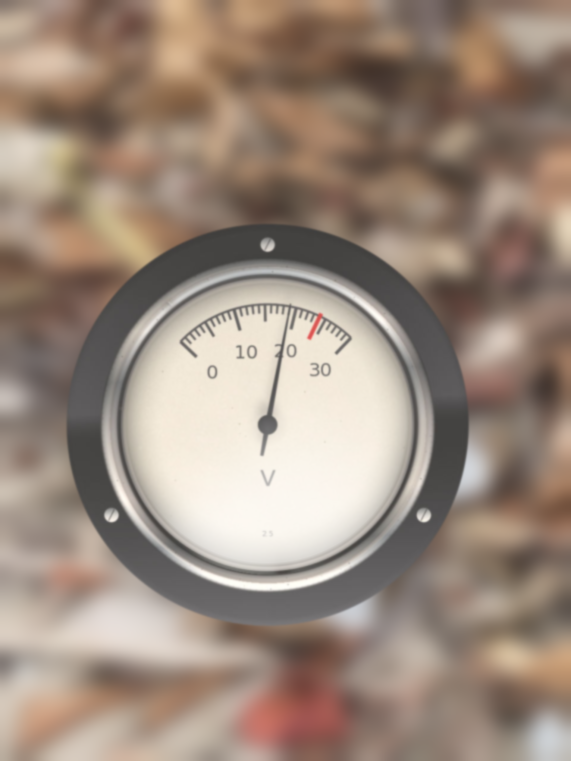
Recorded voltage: 19,V
